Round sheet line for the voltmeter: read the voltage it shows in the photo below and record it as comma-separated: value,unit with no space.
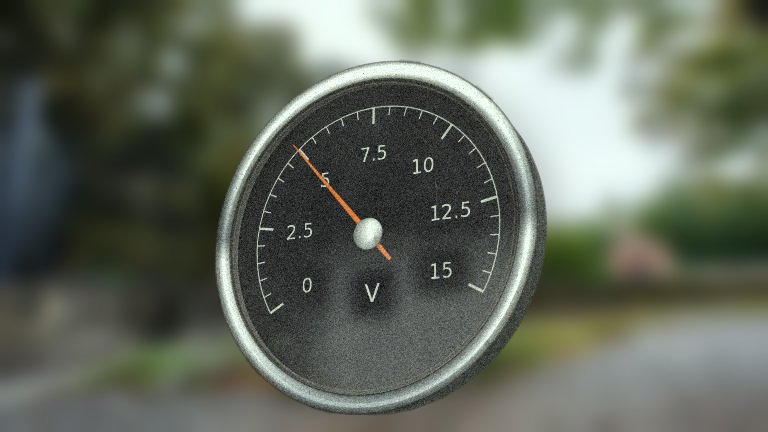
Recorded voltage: 5,V
